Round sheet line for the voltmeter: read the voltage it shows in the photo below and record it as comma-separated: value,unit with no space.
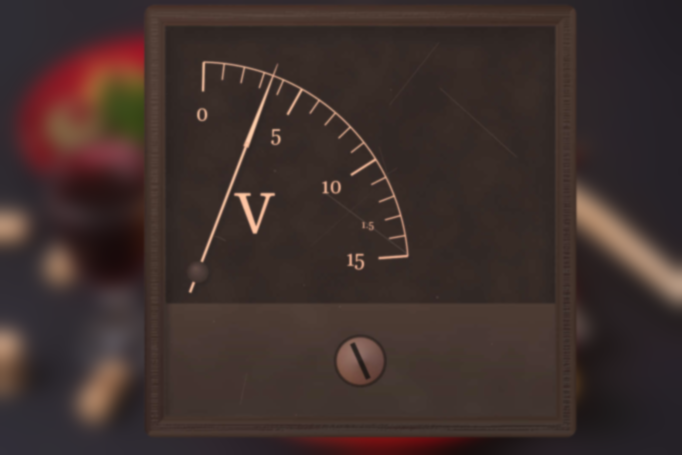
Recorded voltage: 3.5,V
